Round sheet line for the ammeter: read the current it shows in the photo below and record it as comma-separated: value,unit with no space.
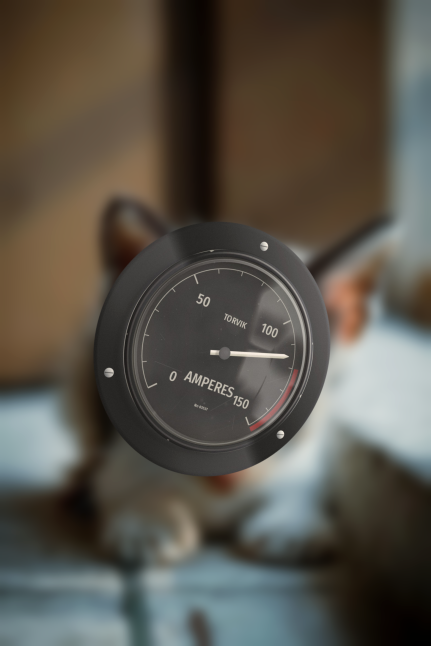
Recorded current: 115,A
